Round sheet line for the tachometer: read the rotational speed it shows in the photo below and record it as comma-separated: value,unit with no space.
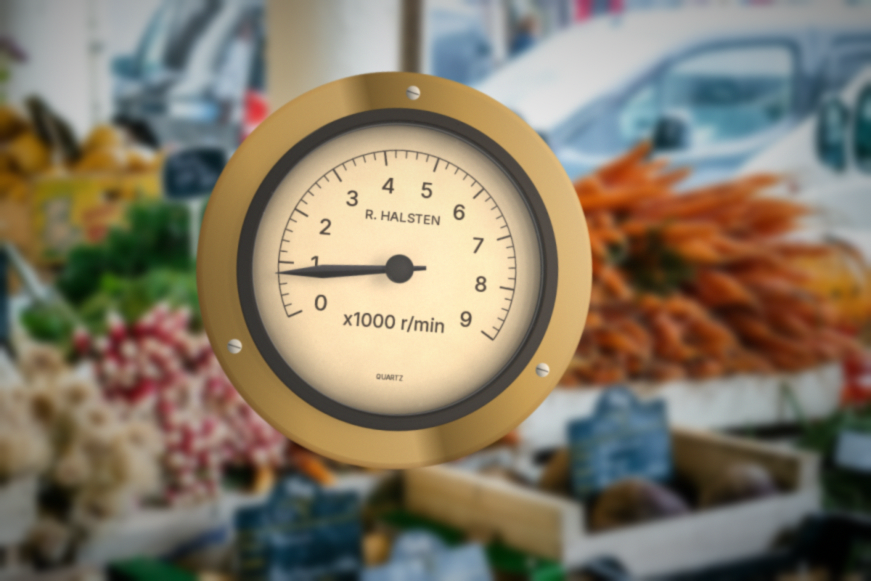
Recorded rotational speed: 800,rpm
